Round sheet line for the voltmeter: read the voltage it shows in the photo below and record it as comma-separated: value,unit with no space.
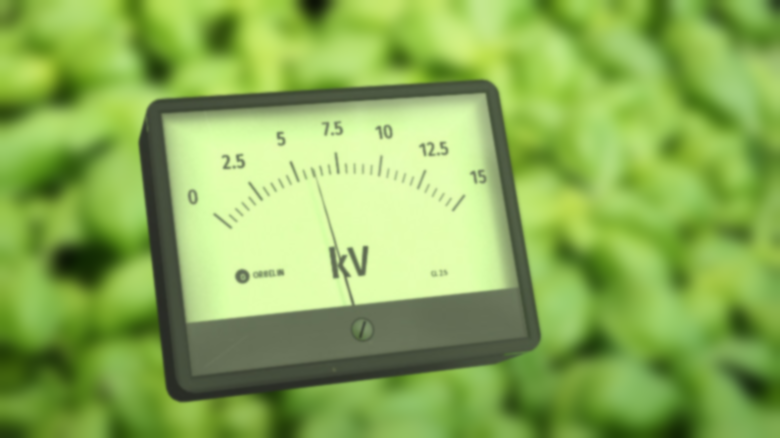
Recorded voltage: 6,kV
